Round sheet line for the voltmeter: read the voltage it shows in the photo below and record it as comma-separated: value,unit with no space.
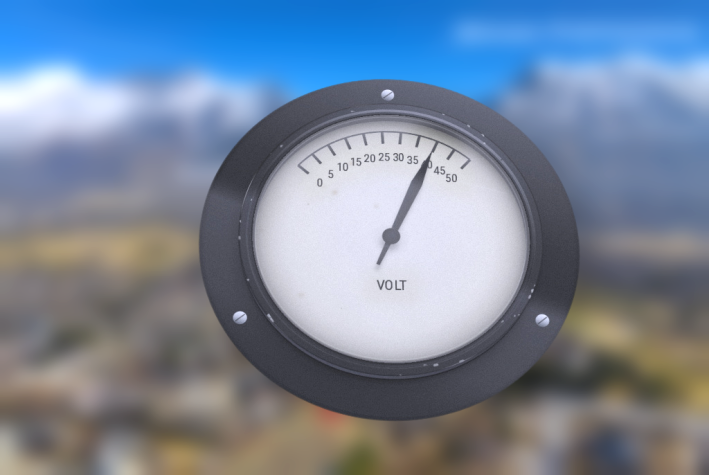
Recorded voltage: 40,V
